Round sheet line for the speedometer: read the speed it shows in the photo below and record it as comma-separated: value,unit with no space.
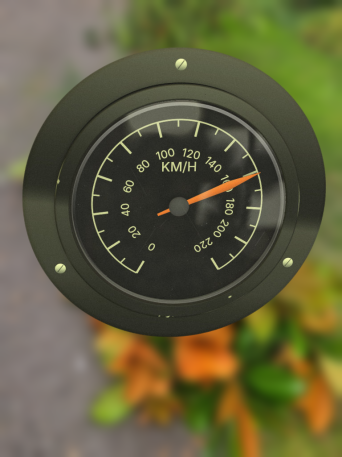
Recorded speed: 160,km/h
